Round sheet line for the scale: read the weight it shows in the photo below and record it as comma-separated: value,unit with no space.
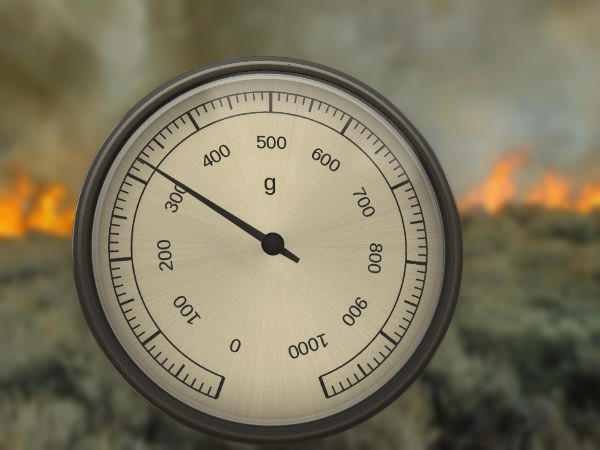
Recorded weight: 320,g
